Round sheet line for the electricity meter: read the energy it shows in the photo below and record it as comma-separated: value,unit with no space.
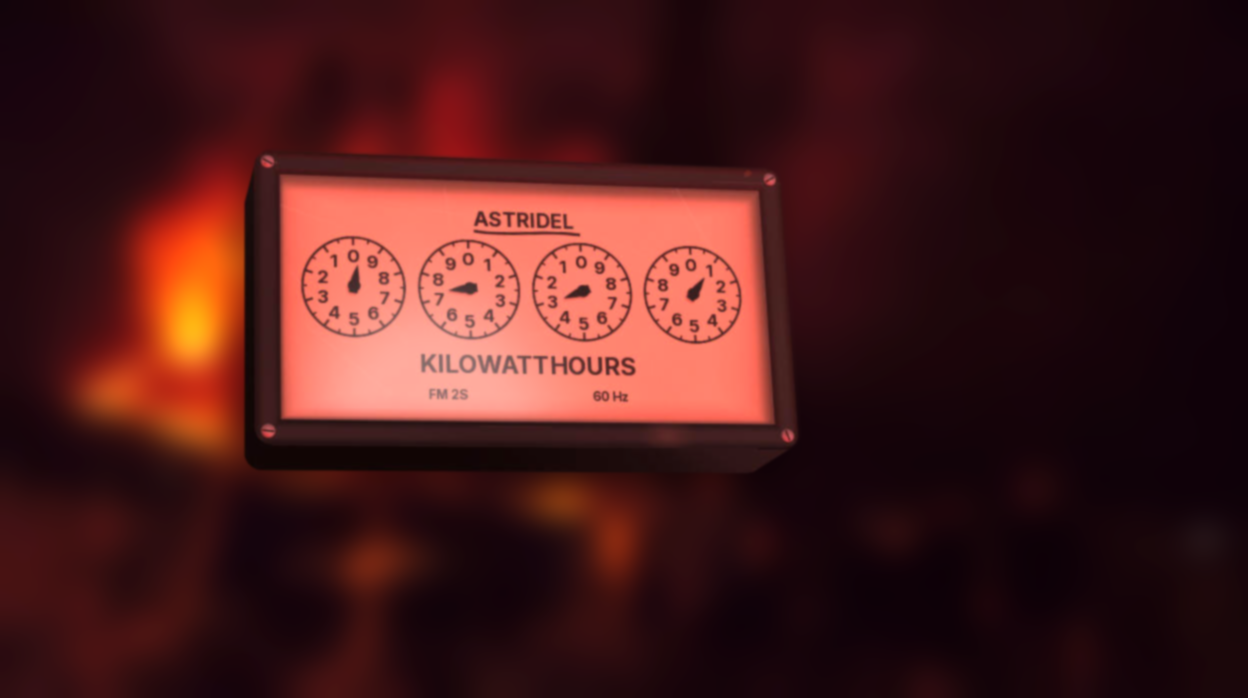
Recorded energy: 9731,kWh
